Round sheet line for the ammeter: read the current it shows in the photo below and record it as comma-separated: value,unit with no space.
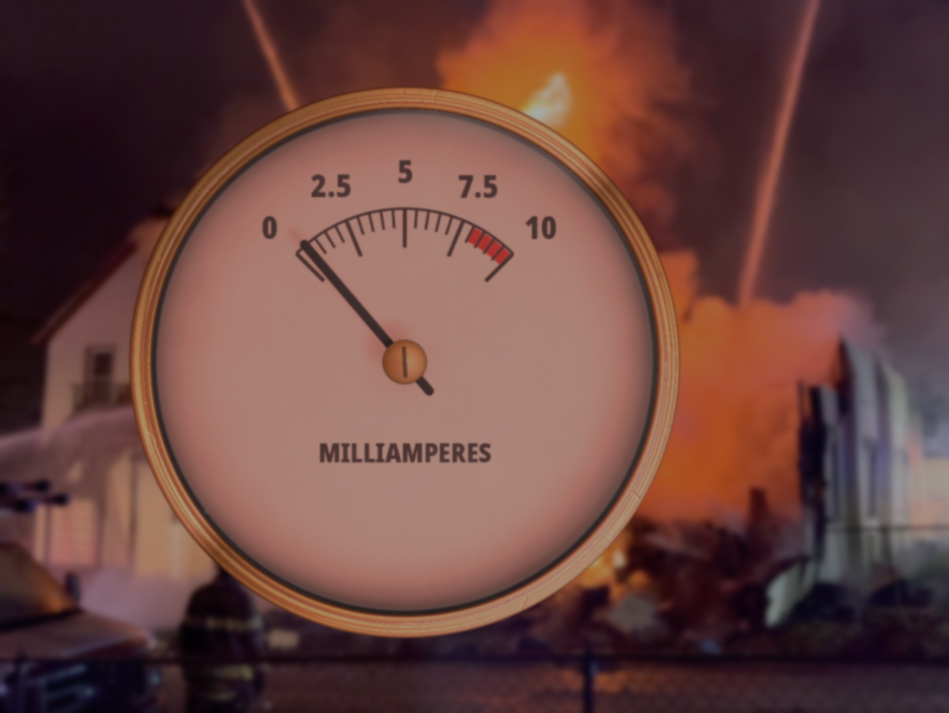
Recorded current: 0.5,mA
